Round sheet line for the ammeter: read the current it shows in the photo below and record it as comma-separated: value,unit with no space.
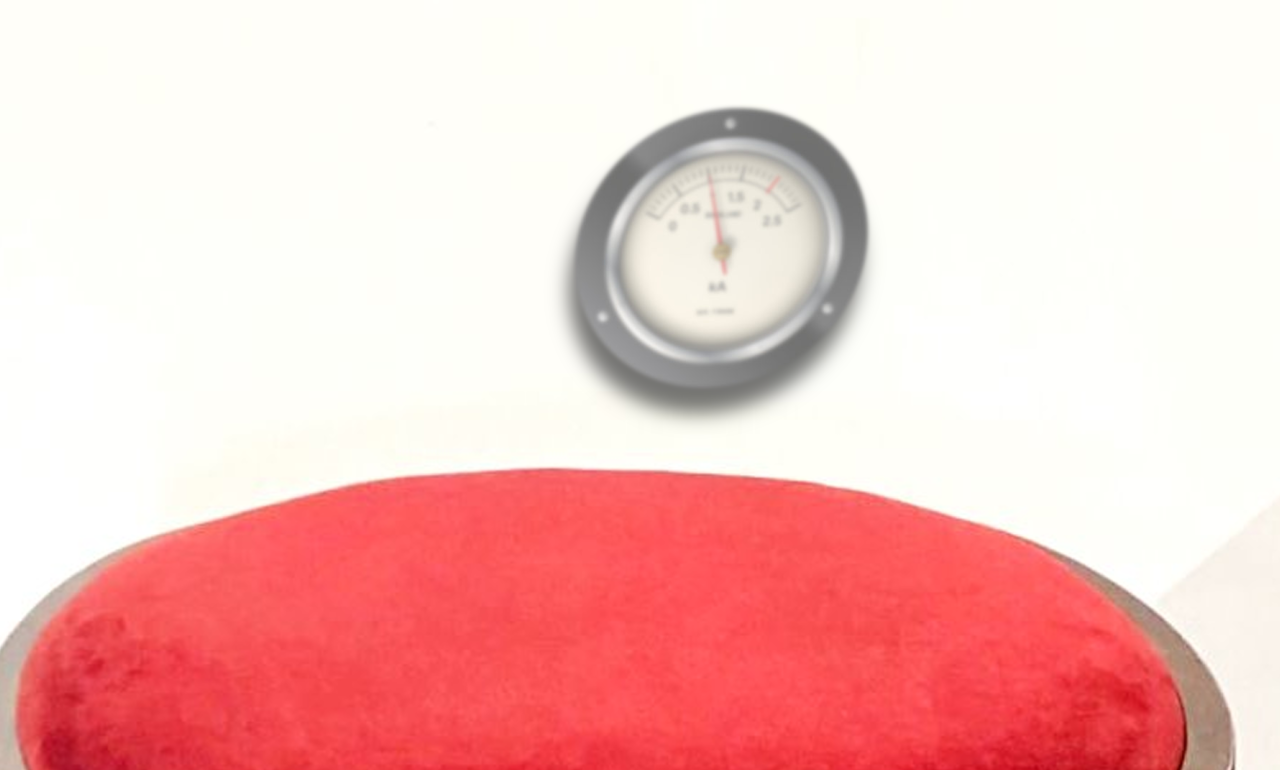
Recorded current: 1,kA
